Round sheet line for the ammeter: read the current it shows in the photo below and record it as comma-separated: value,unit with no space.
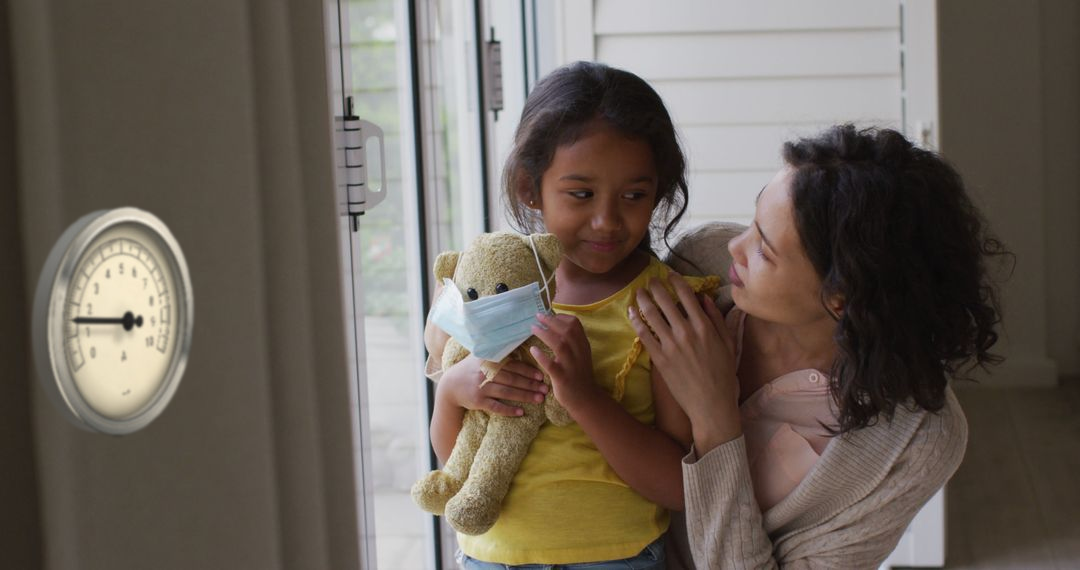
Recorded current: 1.5,A
